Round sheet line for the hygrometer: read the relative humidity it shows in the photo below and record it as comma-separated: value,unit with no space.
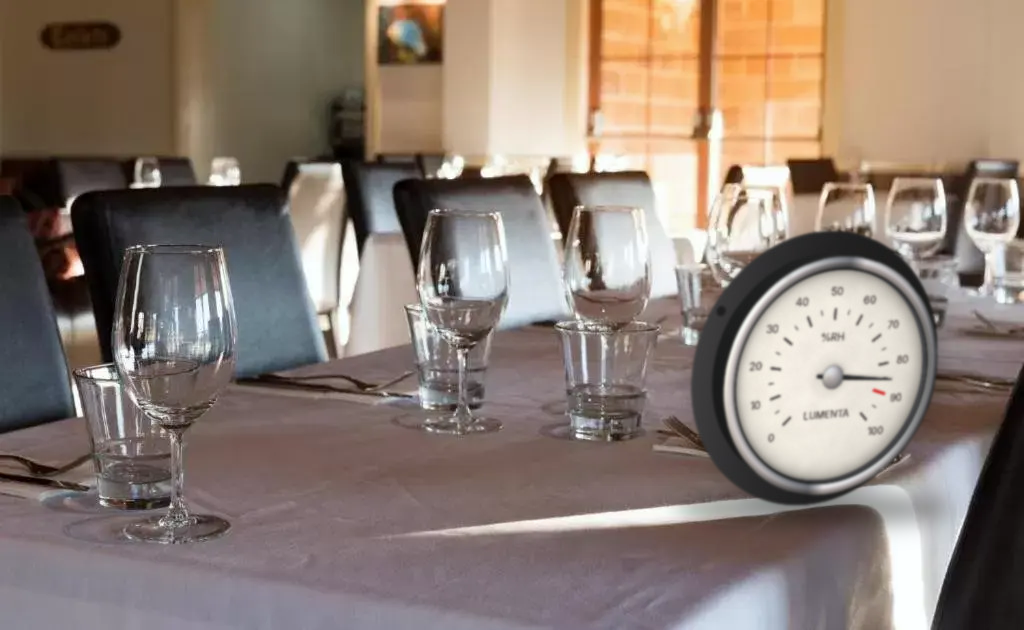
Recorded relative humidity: 85,%
